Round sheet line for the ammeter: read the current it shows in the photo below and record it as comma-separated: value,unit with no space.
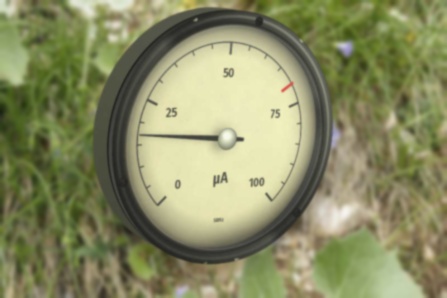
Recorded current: 17.5,µA
